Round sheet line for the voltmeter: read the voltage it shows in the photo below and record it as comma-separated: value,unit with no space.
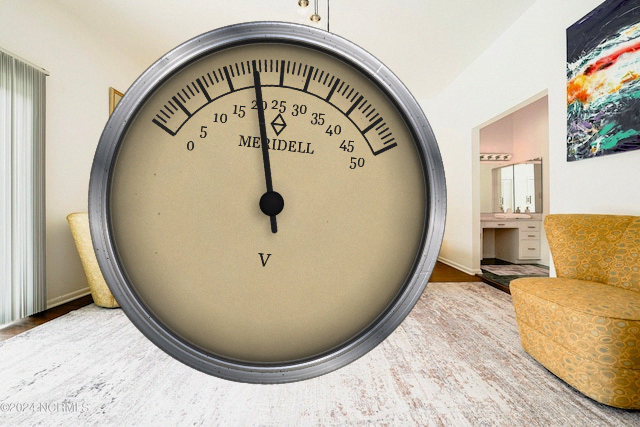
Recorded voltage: 20,V
